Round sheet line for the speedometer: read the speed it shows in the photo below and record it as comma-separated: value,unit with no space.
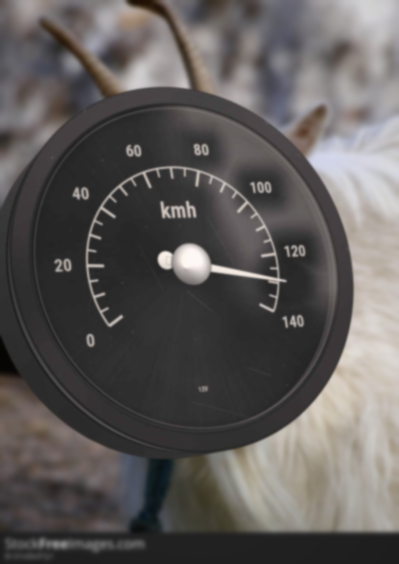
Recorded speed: 130,km/h
